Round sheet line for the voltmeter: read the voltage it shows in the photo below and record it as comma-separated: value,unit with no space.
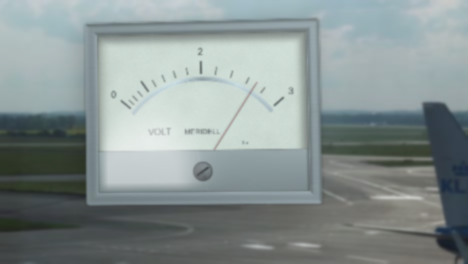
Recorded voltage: 2.7,V
